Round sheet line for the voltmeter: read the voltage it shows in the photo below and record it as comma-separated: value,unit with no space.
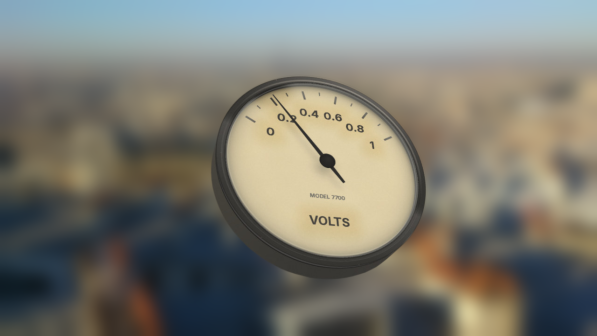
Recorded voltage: 0.2,V
